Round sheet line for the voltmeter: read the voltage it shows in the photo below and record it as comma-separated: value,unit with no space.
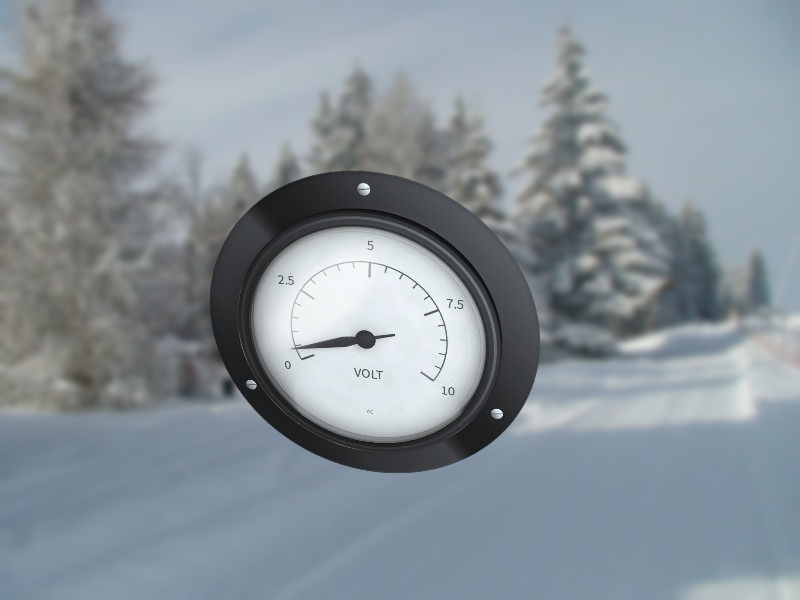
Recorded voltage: 0.5,V
